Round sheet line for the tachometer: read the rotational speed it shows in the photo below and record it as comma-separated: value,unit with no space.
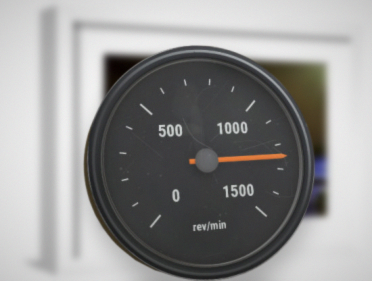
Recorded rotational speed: 1250,rpm
